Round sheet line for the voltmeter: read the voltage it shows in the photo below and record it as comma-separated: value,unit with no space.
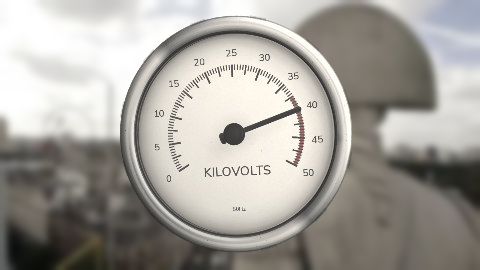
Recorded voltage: 40,kV
